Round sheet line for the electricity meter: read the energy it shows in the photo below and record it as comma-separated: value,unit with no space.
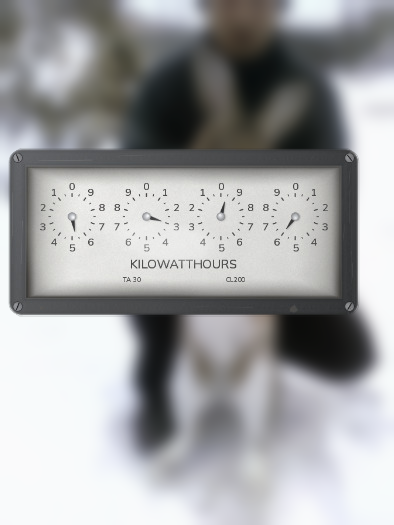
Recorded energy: 5296,kWh
